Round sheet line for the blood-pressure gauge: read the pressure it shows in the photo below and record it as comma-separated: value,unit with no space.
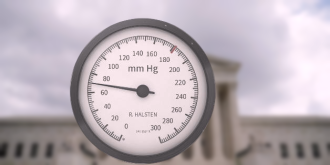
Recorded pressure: 70,mmHg
